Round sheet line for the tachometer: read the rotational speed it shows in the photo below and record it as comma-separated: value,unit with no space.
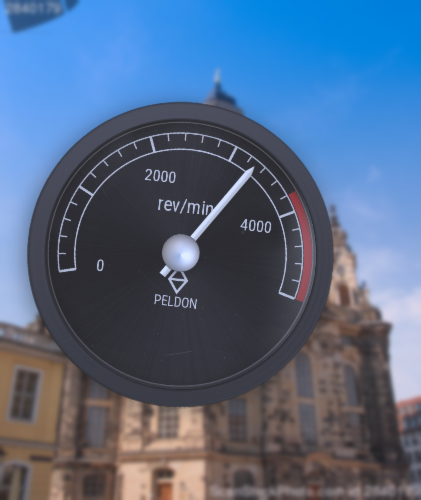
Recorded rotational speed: 3300,rpm
